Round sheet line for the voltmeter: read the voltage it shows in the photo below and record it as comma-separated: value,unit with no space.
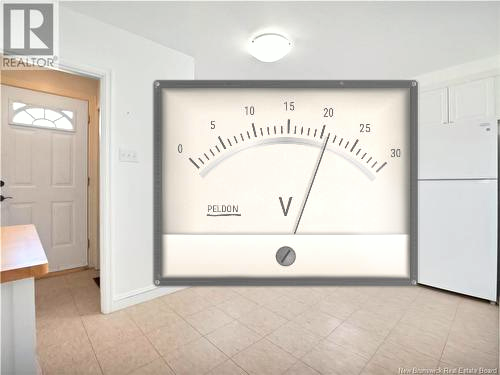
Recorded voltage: 21,V
